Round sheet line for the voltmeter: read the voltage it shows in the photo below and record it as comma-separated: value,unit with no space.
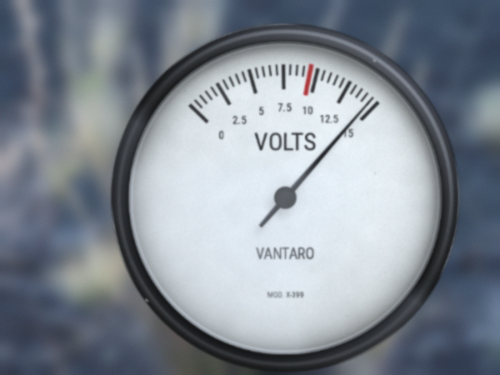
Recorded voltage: 14.5,V
